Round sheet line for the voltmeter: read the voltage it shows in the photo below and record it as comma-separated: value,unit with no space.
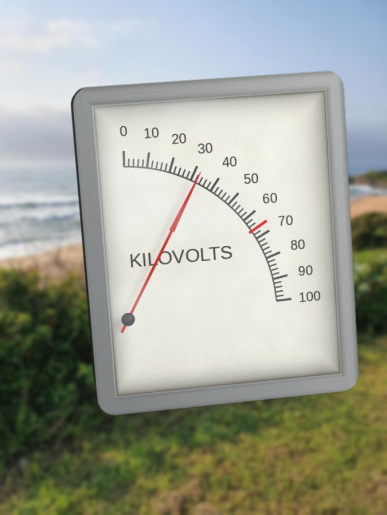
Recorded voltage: 32,kV
